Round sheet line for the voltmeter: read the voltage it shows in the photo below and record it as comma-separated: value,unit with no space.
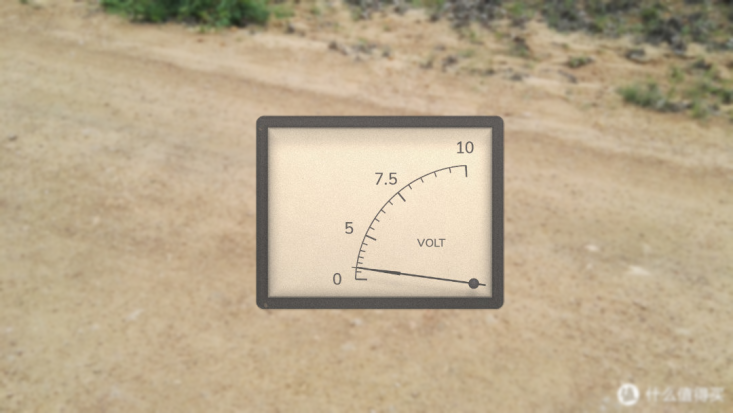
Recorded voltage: 2.5,V
